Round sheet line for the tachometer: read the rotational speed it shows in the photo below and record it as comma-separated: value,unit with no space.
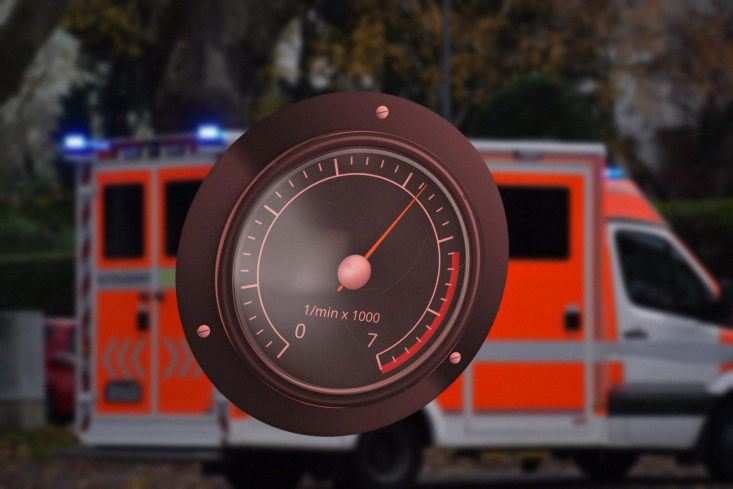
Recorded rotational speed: 4200,rpm
